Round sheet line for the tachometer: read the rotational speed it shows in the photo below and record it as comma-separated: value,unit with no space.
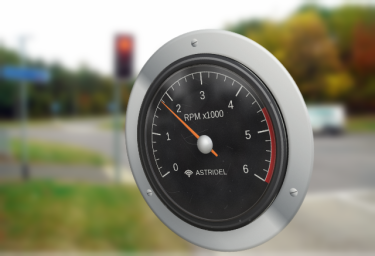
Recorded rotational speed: 1800,rpm
